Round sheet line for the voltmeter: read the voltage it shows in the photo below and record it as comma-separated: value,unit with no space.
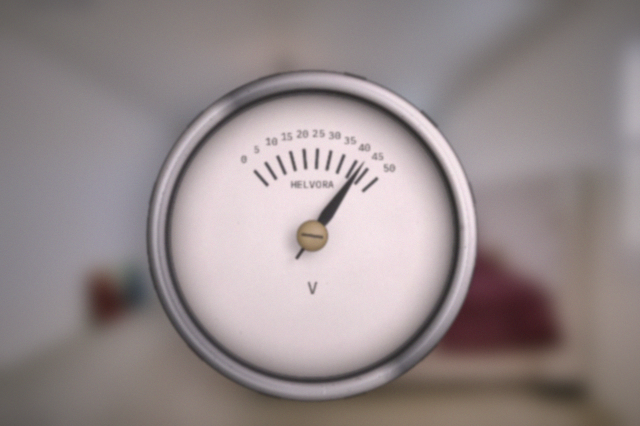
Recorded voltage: 42.5,V
